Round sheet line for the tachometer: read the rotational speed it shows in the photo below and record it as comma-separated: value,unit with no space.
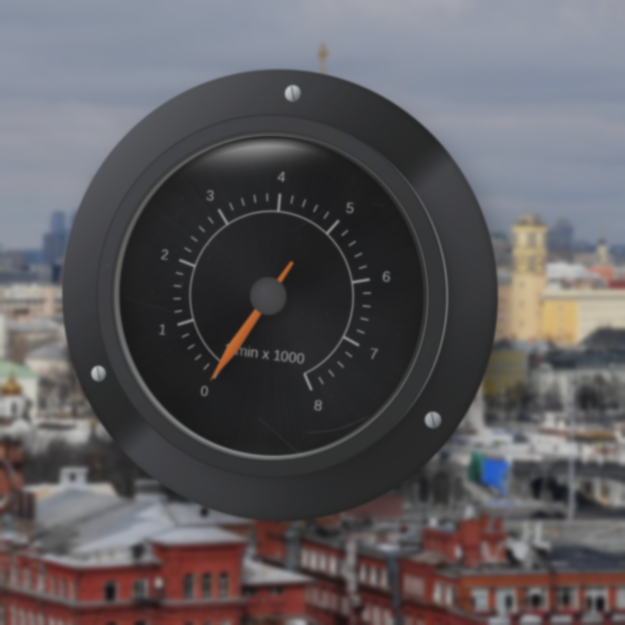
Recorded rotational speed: 0,rpm
